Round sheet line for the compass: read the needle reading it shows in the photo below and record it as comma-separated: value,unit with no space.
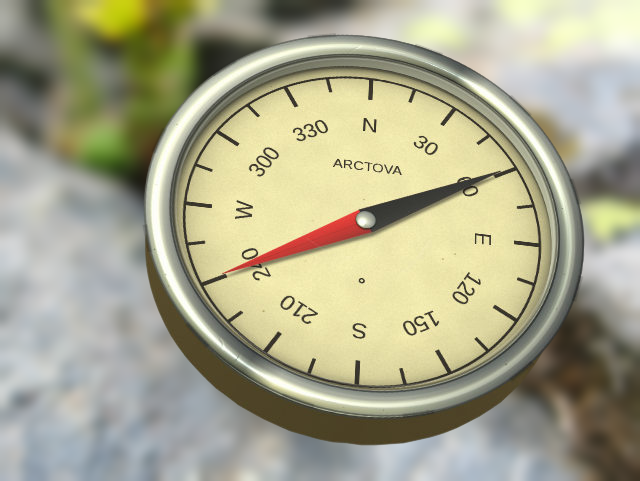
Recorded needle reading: 240,°
